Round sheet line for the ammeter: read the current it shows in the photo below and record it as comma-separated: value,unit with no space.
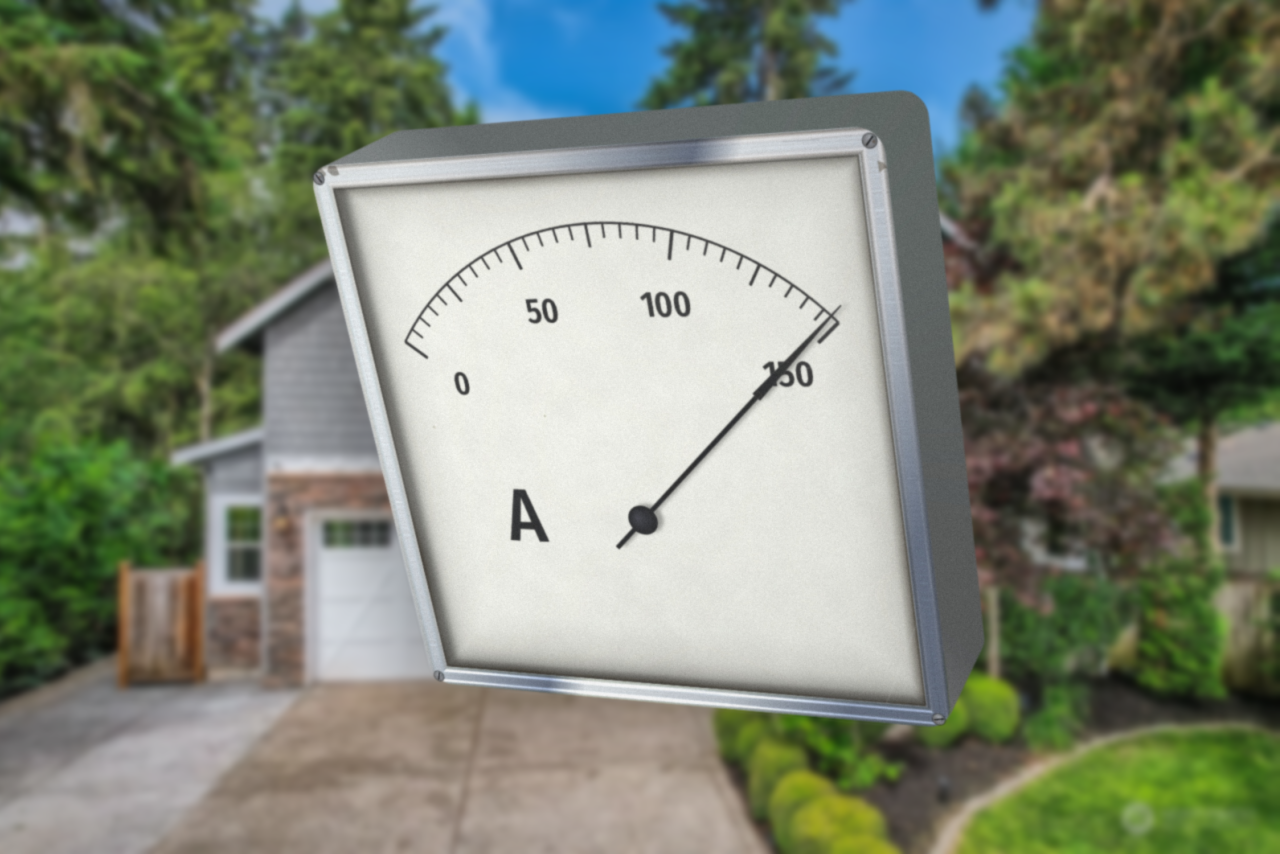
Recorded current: 147.5,A
